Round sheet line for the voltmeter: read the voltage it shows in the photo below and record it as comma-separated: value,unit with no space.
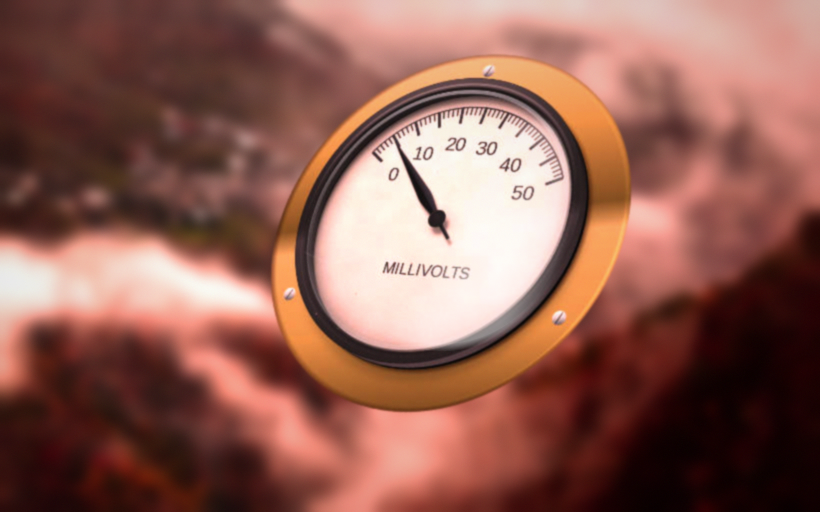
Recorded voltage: 5,mV
